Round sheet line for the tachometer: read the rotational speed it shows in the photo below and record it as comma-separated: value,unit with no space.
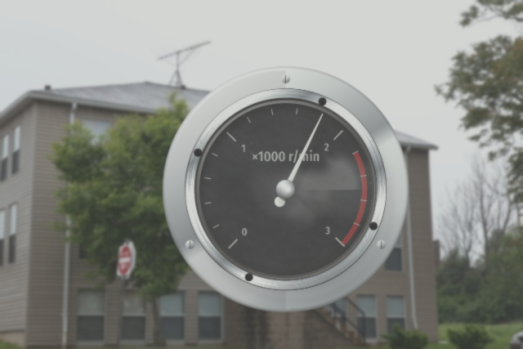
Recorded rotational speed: 1800,rpm
